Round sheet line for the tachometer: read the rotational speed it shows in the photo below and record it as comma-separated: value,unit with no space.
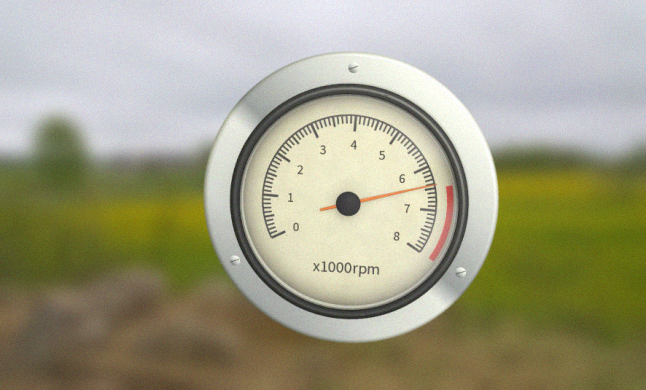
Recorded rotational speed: 6400,rpm
